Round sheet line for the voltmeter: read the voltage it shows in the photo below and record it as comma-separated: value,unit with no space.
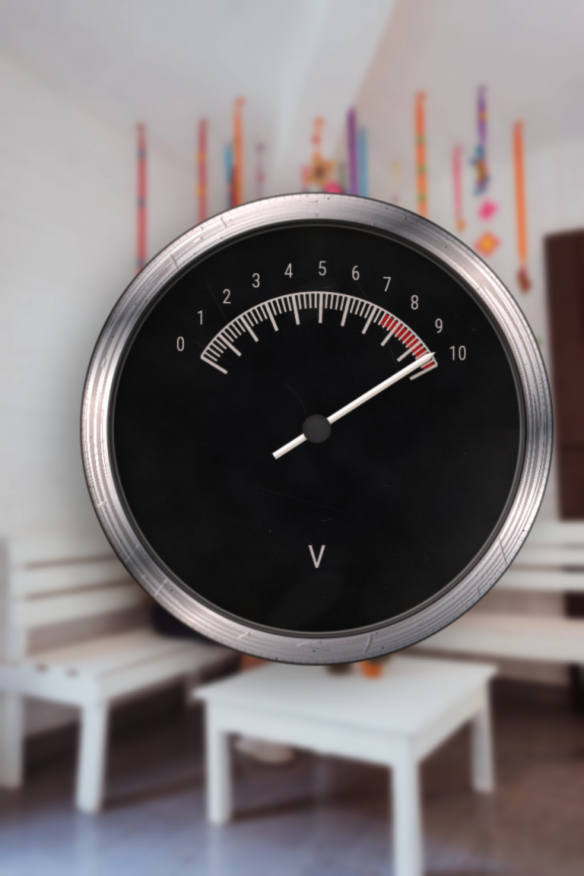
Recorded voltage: 9.6,V
